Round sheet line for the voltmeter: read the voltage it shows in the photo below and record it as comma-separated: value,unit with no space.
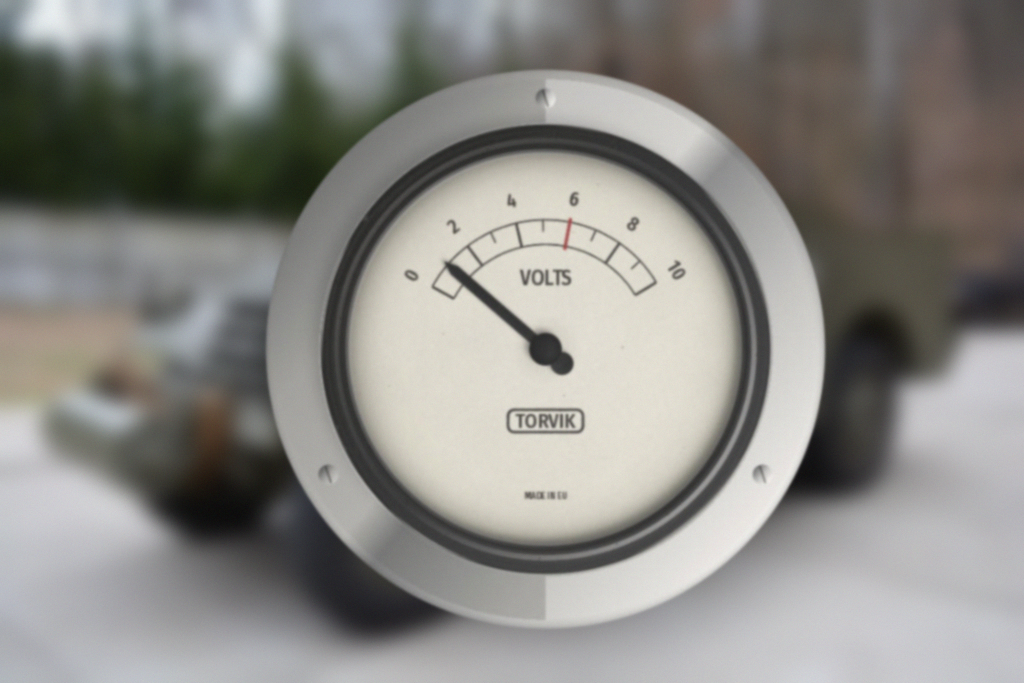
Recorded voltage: 1,V
